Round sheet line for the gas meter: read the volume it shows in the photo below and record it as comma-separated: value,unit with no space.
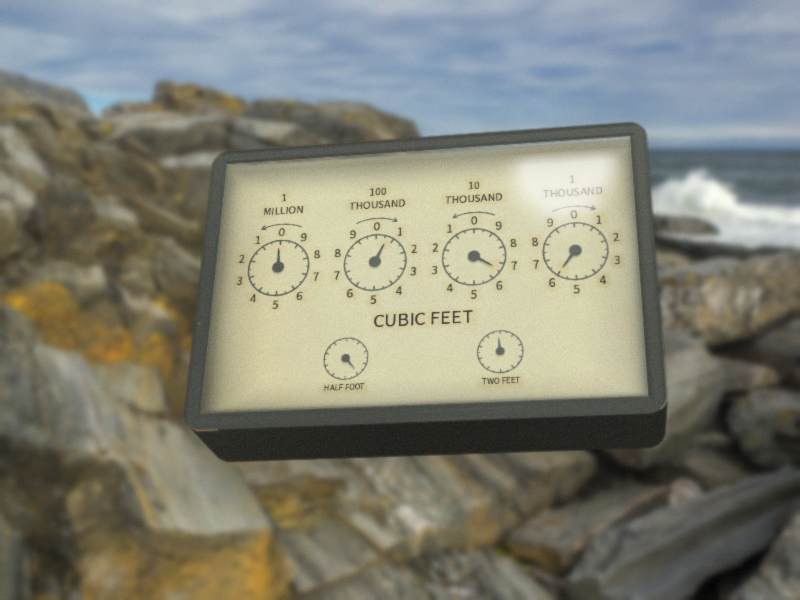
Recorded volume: 6600,ft³
